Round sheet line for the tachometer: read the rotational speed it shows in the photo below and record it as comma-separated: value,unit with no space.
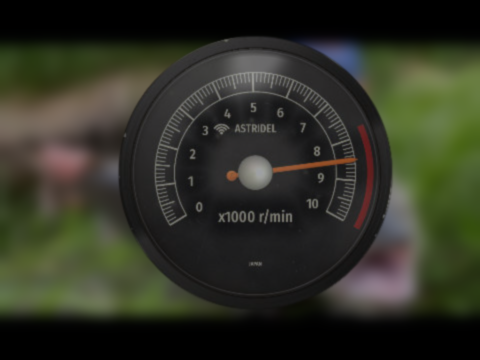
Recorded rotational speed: 8500,rpm
